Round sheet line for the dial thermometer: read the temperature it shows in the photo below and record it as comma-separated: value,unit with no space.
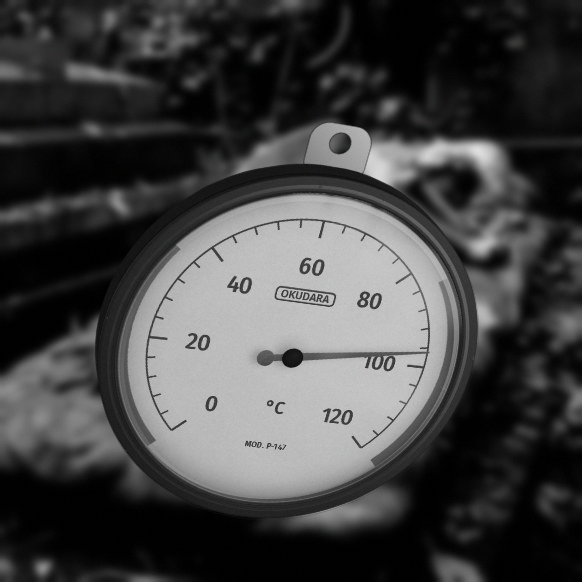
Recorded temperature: 96,°C
